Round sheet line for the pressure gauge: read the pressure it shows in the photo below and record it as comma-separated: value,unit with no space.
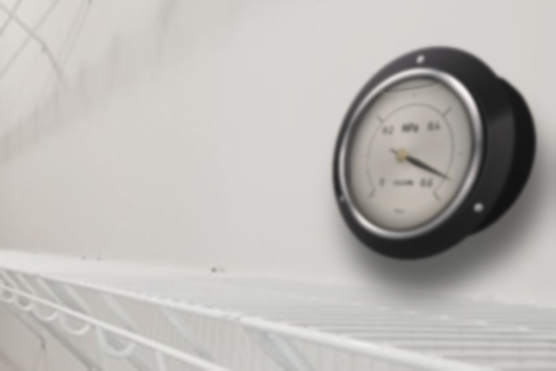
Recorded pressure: 0.55,MPa
